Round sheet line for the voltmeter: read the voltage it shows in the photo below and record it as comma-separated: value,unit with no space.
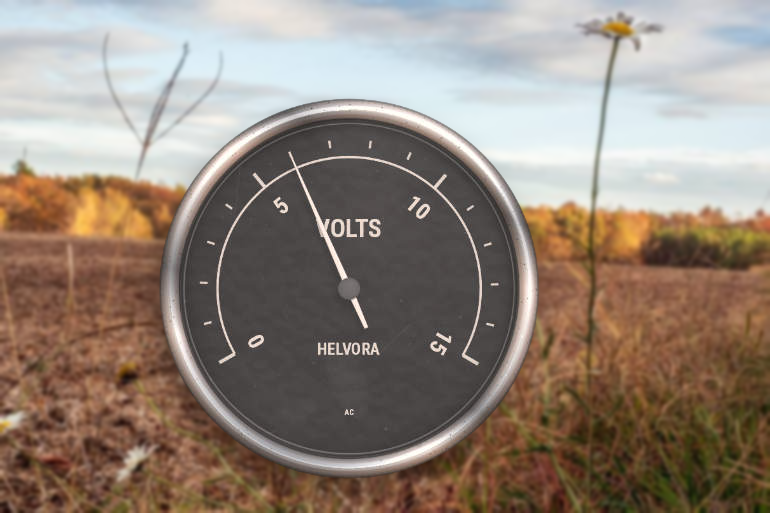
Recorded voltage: 6,V
